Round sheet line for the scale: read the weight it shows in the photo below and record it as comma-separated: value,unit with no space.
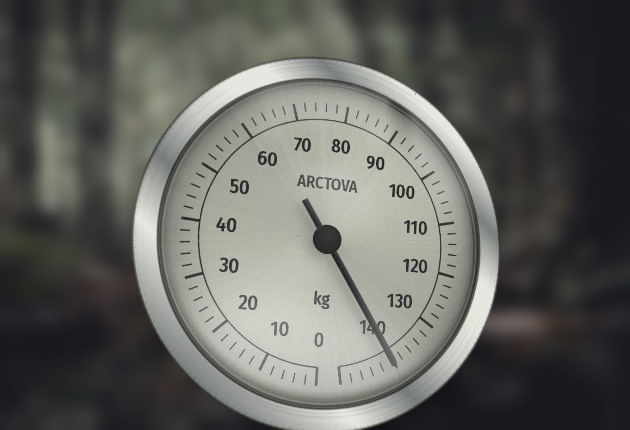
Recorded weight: 140,kg
